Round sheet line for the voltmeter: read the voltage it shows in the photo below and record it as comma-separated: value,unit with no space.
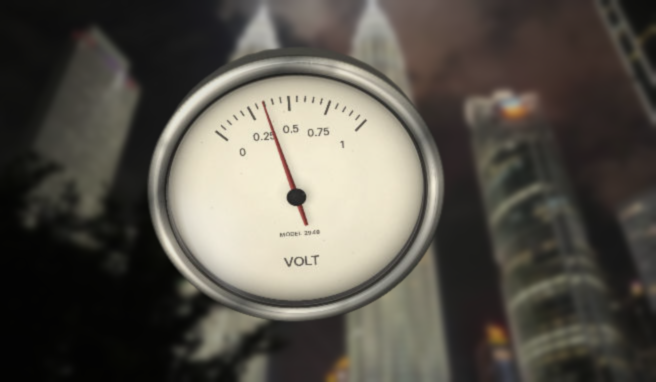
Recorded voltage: 0.35,V
